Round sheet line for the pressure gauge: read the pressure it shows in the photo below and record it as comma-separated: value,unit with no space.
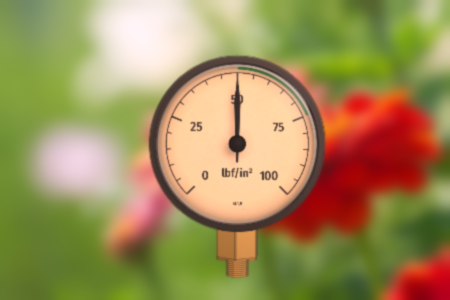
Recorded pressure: 50,psi
